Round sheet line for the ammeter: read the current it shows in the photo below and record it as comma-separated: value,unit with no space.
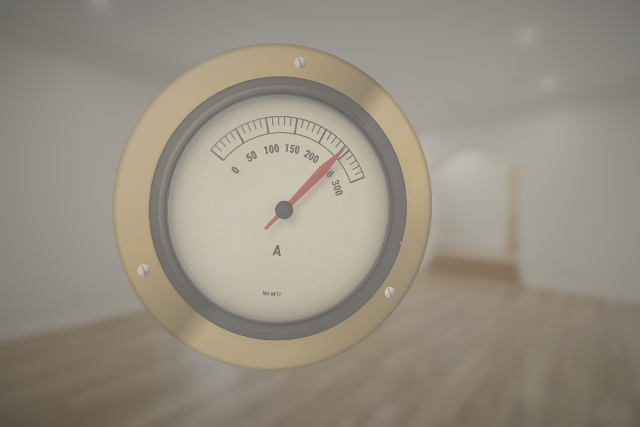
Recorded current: 240,A
